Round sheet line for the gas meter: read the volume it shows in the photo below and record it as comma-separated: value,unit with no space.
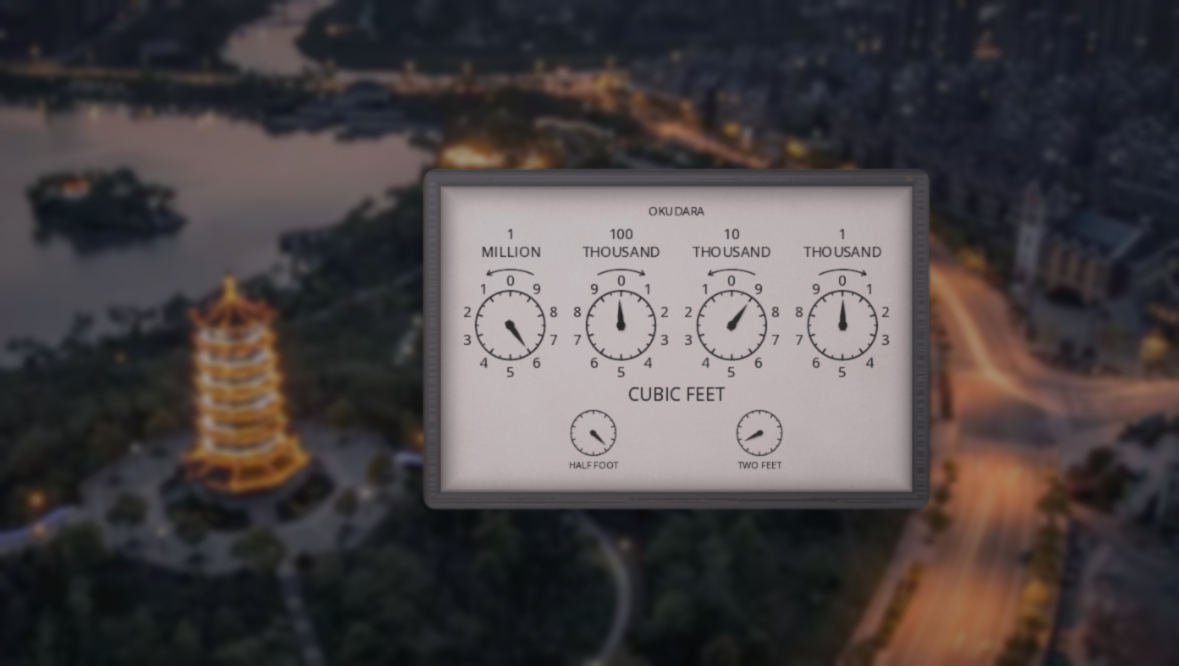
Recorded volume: 599000,ft³
